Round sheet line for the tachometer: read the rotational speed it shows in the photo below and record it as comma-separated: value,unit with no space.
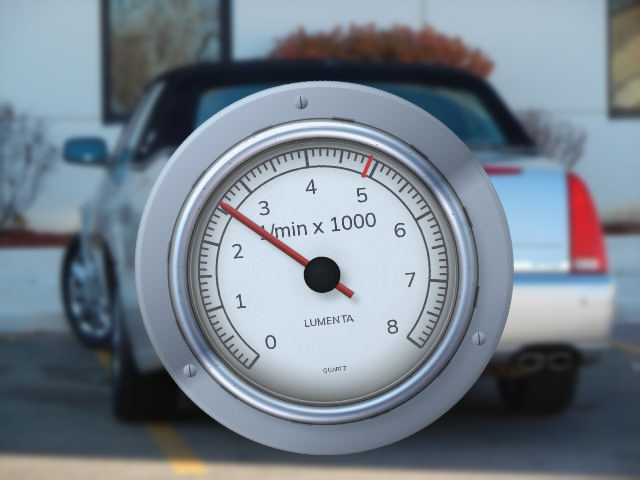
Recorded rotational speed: 2600,rpm
